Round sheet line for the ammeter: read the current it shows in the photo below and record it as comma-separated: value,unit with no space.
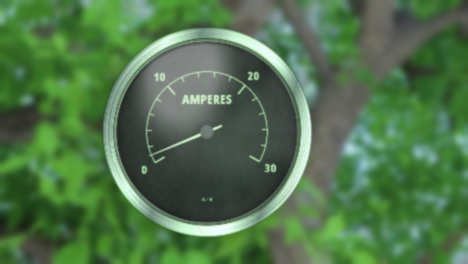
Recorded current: 1,A
